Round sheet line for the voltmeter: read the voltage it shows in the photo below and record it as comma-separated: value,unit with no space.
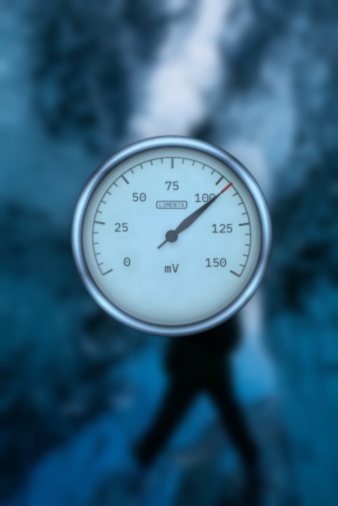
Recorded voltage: 105,mV
